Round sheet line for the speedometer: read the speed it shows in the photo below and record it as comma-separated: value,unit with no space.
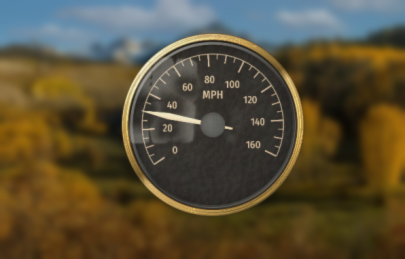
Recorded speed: 30,mph
